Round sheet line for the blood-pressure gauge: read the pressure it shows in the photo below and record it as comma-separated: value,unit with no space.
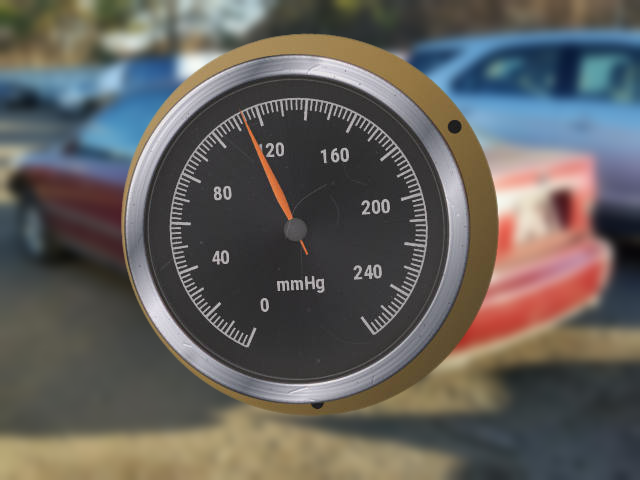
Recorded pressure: 114,mmHg
